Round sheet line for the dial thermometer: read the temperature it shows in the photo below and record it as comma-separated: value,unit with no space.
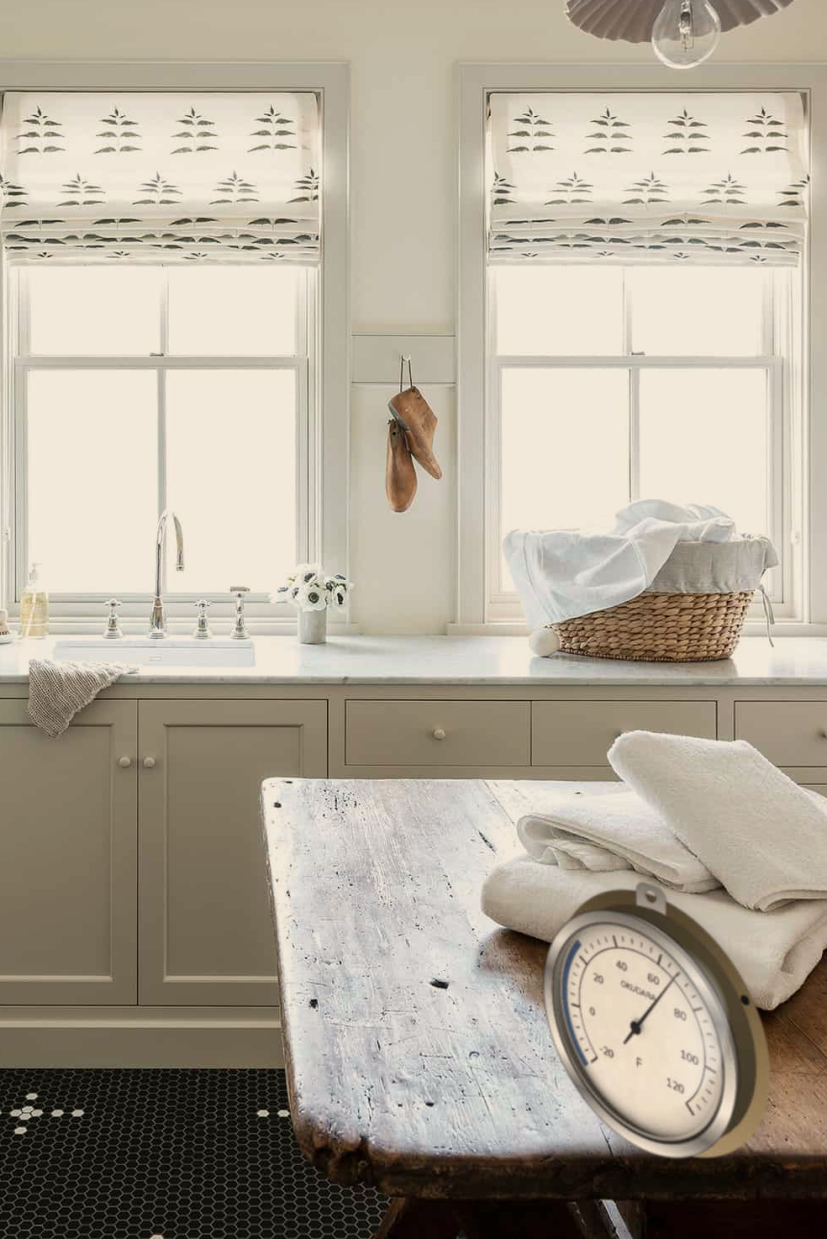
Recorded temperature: 68,°F
